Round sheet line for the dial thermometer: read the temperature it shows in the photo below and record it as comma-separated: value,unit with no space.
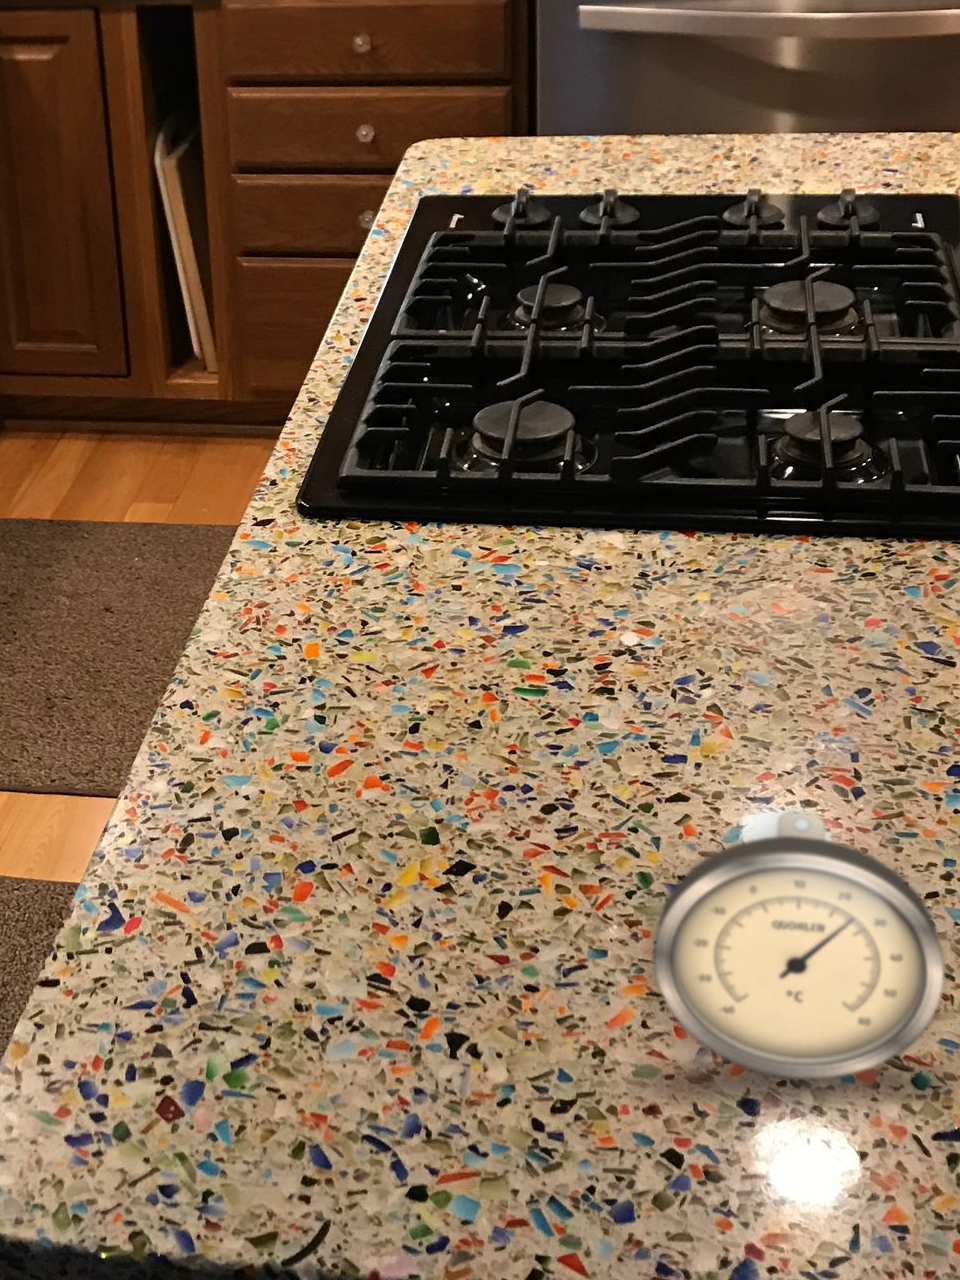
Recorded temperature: 25,°C
